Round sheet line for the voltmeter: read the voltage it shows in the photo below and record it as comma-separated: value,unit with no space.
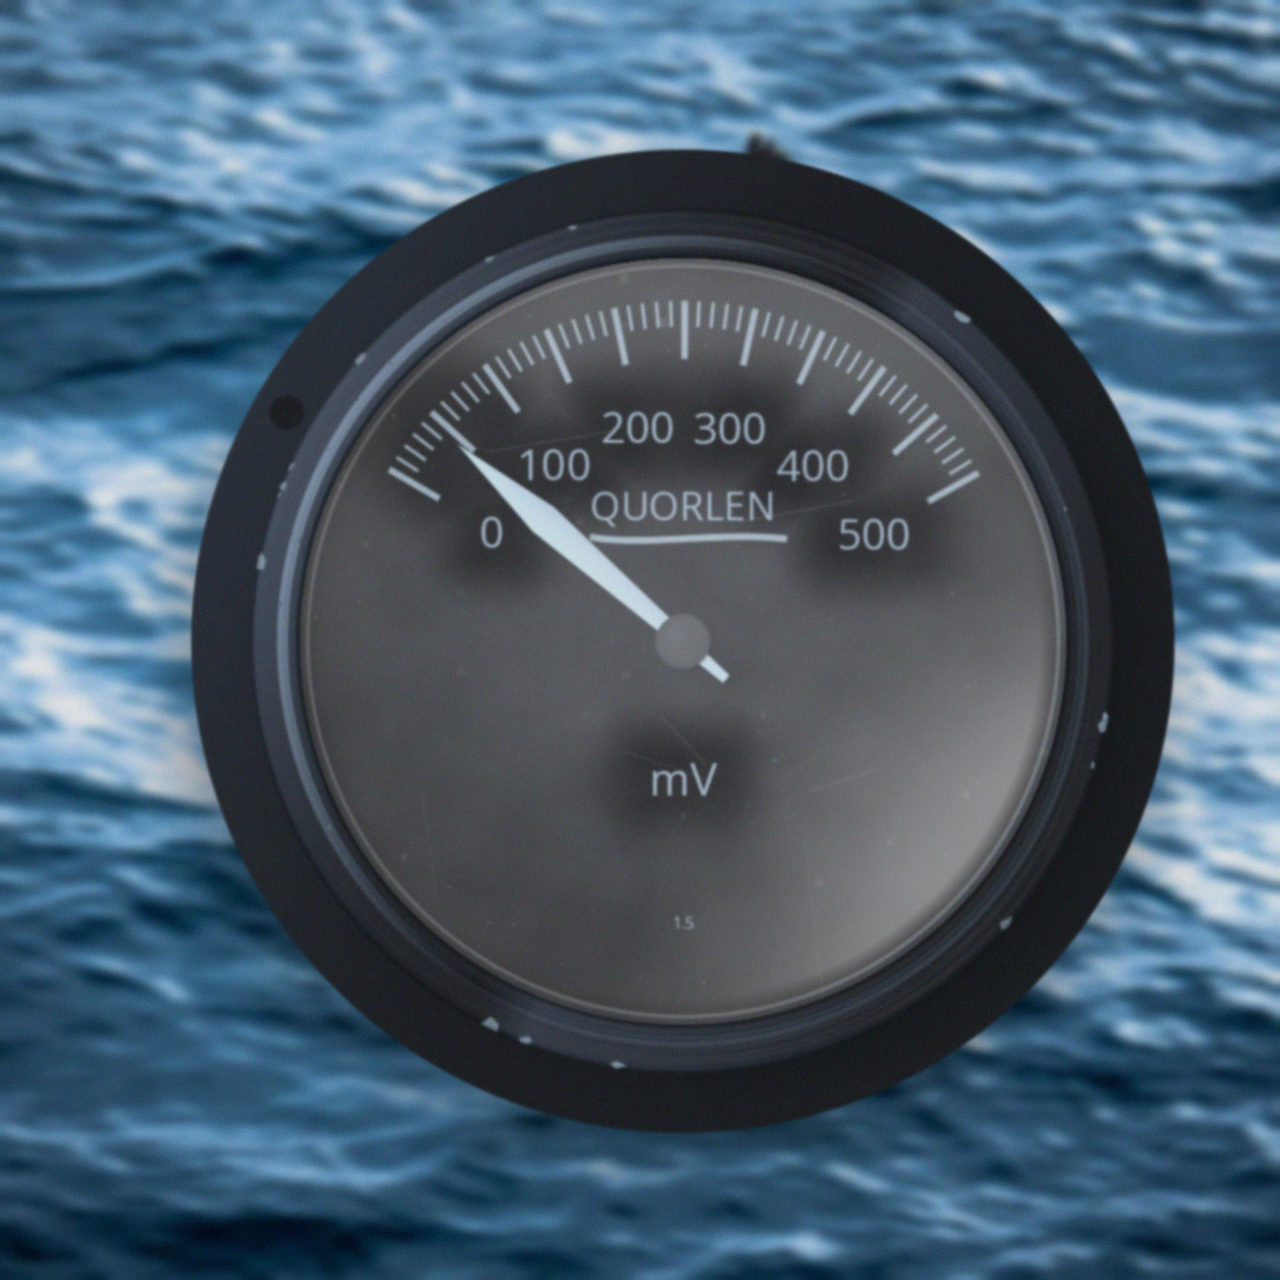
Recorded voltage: 45,mV
